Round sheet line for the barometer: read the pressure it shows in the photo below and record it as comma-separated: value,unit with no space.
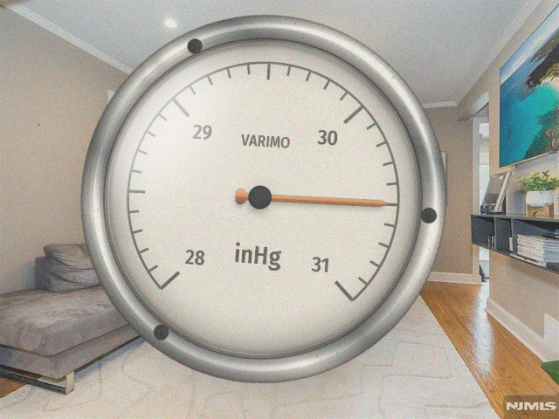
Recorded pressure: 30.5,inHg
